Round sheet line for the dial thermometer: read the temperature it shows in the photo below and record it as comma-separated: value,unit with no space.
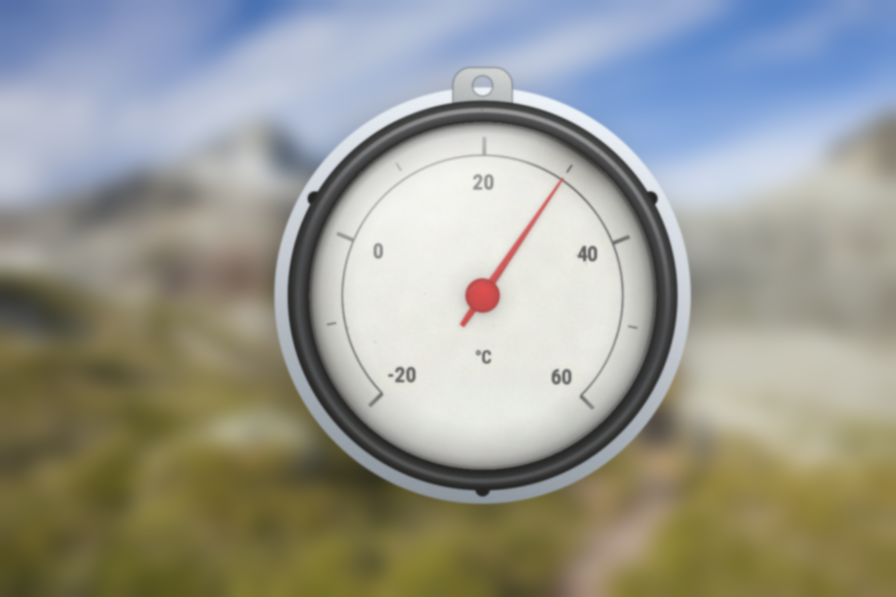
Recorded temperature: 30,°C
